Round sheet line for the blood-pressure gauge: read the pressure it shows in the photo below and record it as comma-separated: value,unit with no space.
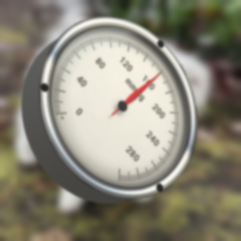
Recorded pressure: 160,mmHg
